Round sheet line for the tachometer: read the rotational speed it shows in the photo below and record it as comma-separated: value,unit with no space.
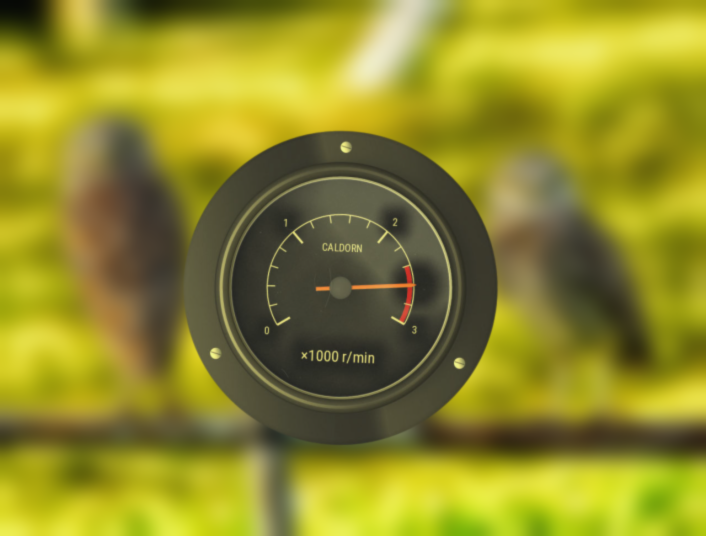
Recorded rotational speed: 2600,rpm
